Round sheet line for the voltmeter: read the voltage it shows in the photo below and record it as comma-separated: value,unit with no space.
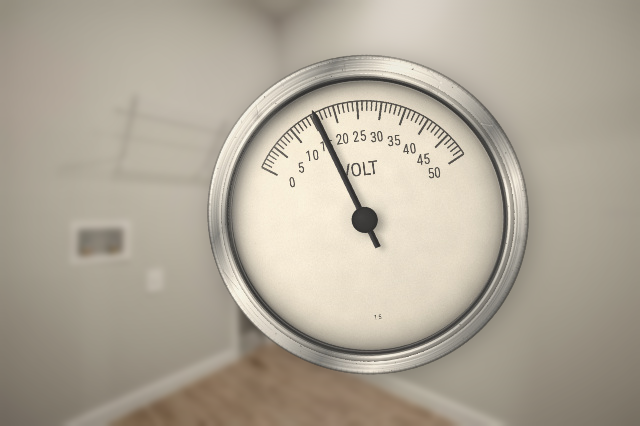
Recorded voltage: 16,V
